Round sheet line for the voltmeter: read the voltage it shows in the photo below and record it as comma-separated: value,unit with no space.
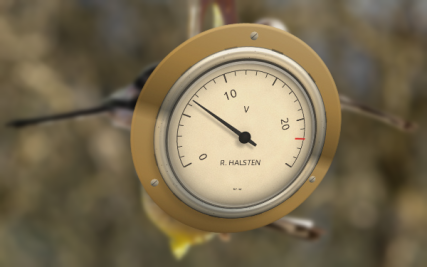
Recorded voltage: 6.5,V
